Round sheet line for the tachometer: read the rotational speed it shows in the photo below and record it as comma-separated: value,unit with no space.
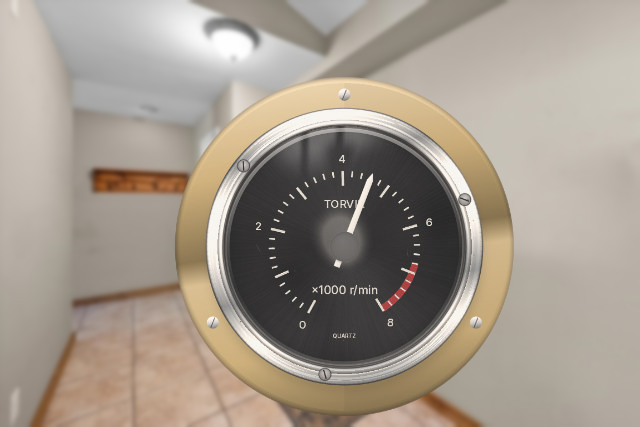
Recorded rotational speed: 4600,rpm
